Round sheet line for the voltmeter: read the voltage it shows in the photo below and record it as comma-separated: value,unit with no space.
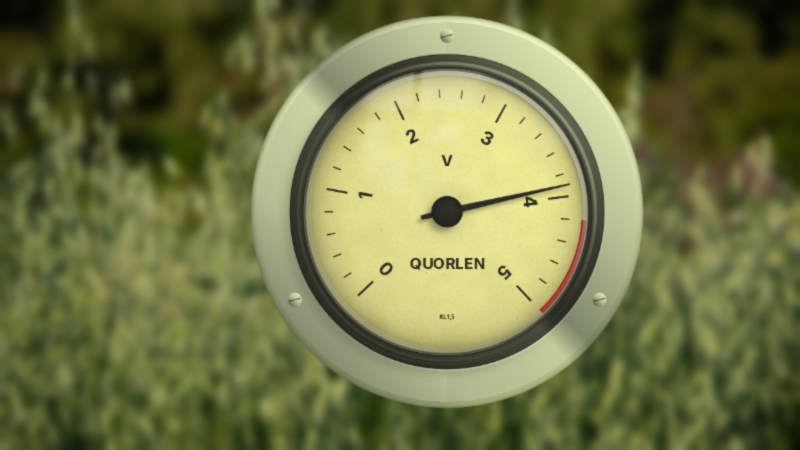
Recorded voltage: 3.9,V
